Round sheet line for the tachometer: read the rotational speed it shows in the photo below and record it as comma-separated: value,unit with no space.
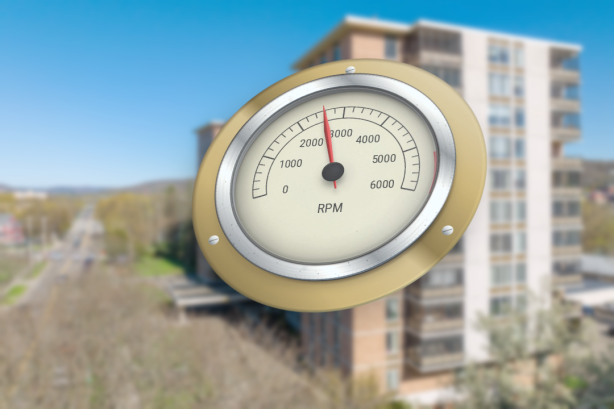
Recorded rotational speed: 2600,rpm
